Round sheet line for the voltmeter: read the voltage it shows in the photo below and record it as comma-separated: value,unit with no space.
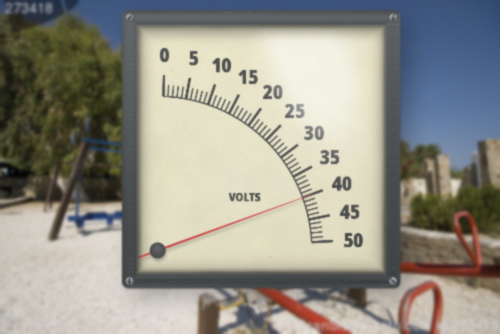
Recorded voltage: 40,V
